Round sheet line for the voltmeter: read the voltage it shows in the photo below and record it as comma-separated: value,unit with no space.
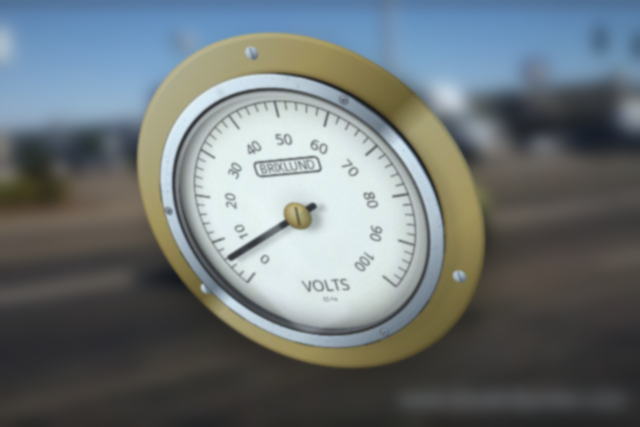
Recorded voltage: 6,V
